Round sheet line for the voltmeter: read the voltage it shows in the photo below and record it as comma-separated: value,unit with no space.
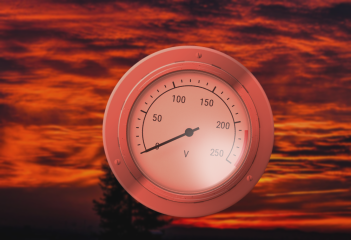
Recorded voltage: 0,V
